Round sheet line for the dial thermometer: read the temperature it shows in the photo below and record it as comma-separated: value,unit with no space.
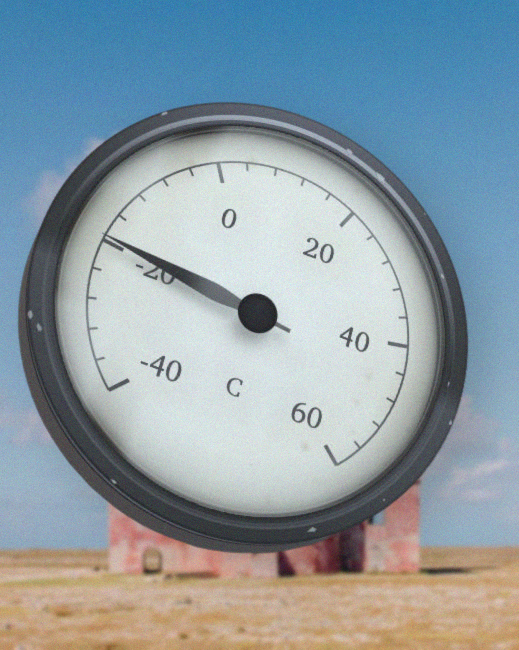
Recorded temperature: -20,°C
